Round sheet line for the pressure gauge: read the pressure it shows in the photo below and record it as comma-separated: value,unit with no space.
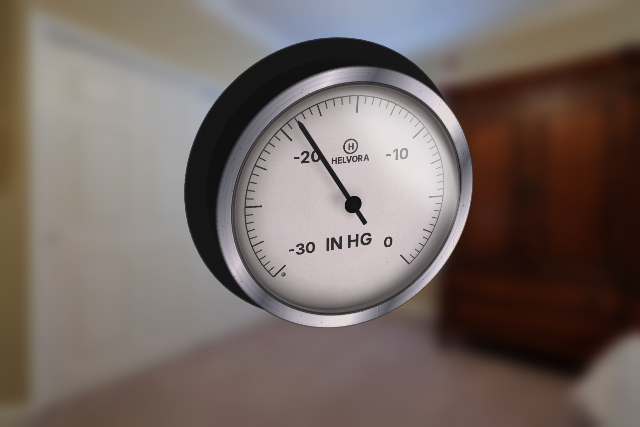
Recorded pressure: -19,inHg
